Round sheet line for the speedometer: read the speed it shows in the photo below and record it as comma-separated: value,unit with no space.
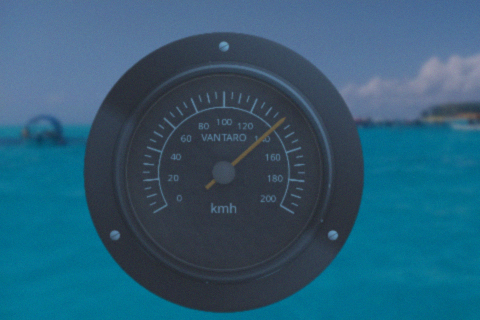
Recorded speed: 140,km/h
